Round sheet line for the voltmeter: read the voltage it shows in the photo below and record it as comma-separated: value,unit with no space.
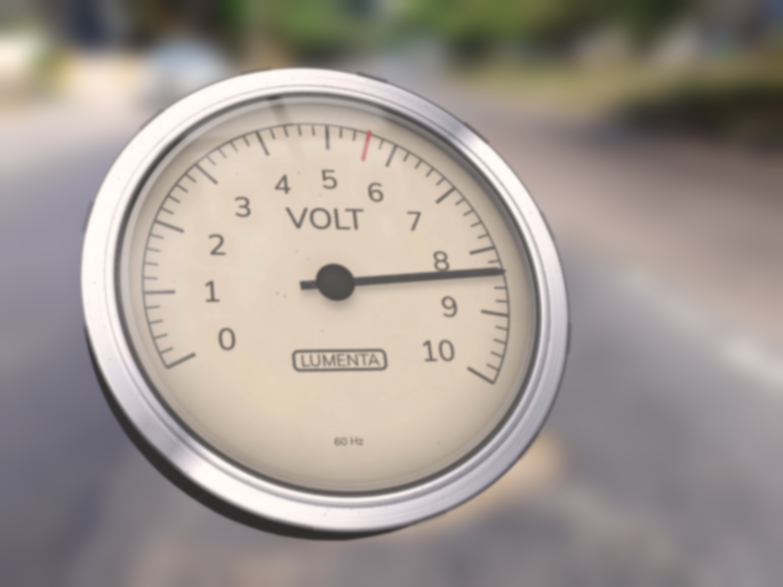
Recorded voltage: 8.4,V
